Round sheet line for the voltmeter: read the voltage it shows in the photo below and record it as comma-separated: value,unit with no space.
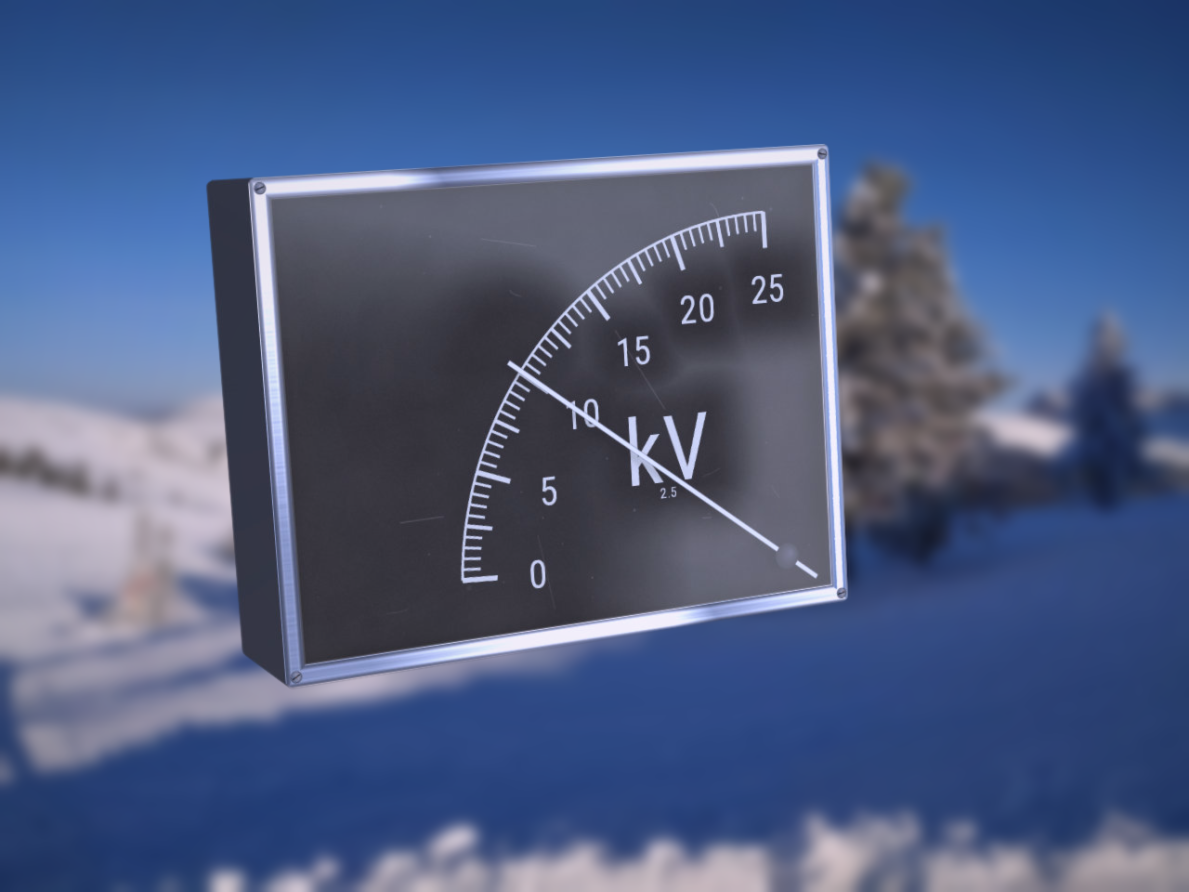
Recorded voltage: 10,kV
